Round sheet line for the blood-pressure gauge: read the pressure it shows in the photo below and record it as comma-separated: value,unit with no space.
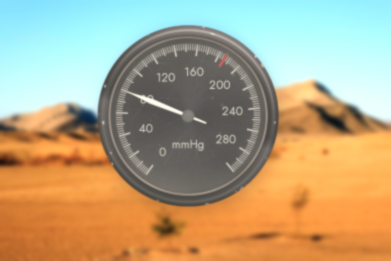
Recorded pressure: 80,mmHg
